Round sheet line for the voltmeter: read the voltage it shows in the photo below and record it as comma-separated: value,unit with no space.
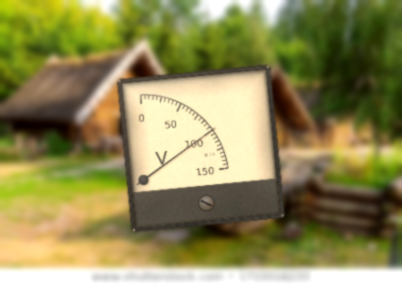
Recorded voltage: 100,V
